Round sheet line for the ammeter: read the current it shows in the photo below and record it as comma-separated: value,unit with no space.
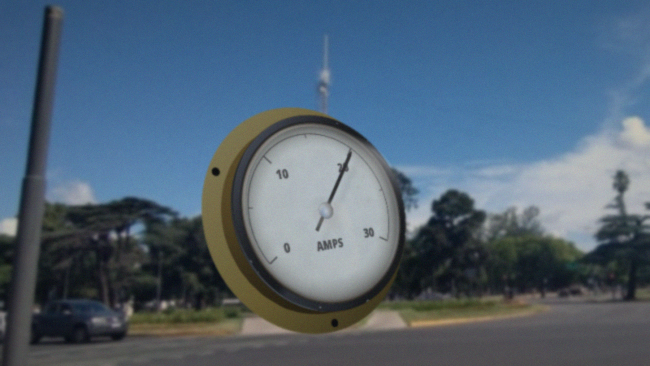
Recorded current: 20,A
